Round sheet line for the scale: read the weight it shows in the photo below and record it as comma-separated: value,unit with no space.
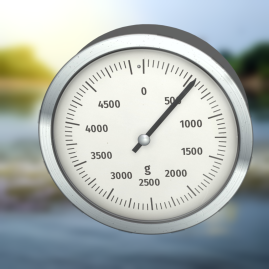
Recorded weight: 550,g
